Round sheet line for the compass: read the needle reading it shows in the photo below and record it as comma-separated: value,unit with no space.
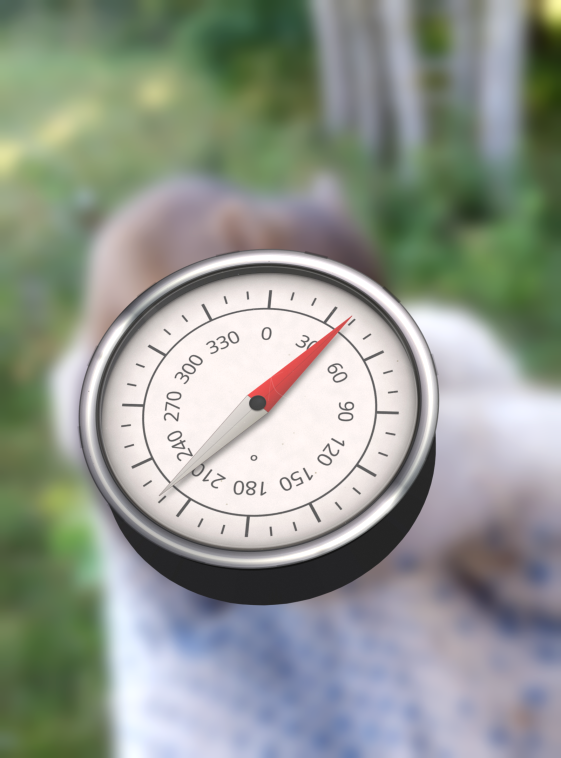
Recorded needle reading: 40,°
